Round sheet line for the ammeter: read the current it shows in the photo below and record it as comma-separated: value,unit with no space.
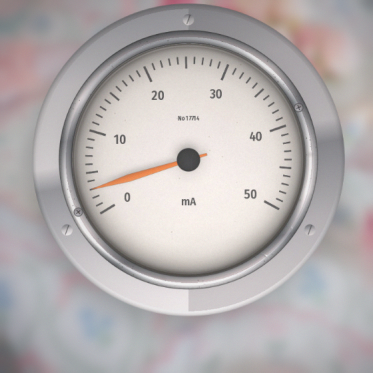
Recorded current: 3,mA
